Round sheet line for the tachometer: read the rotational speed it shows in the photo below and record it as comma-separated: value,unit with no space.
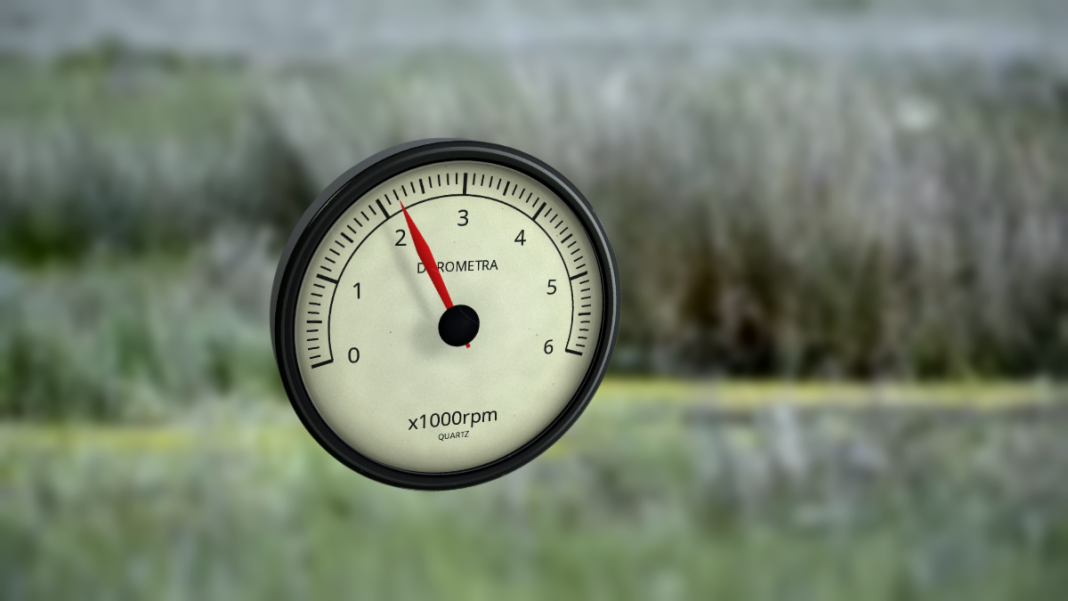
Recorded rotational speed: 2200,rpm
